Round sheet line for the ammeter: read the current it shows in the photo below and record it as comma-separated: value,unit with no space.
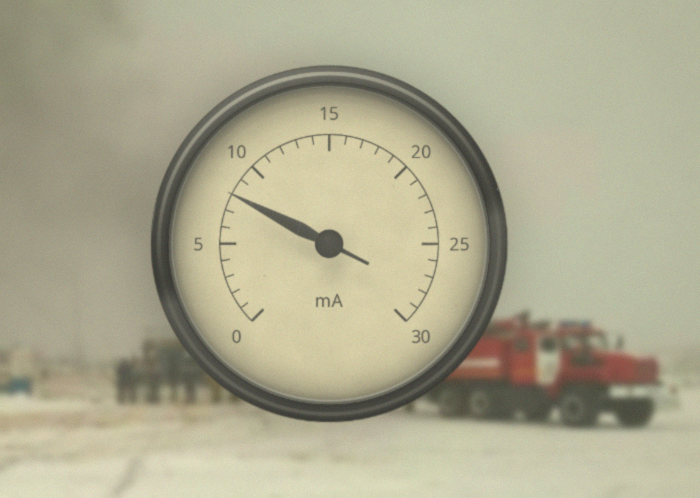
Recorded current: 8,mA
